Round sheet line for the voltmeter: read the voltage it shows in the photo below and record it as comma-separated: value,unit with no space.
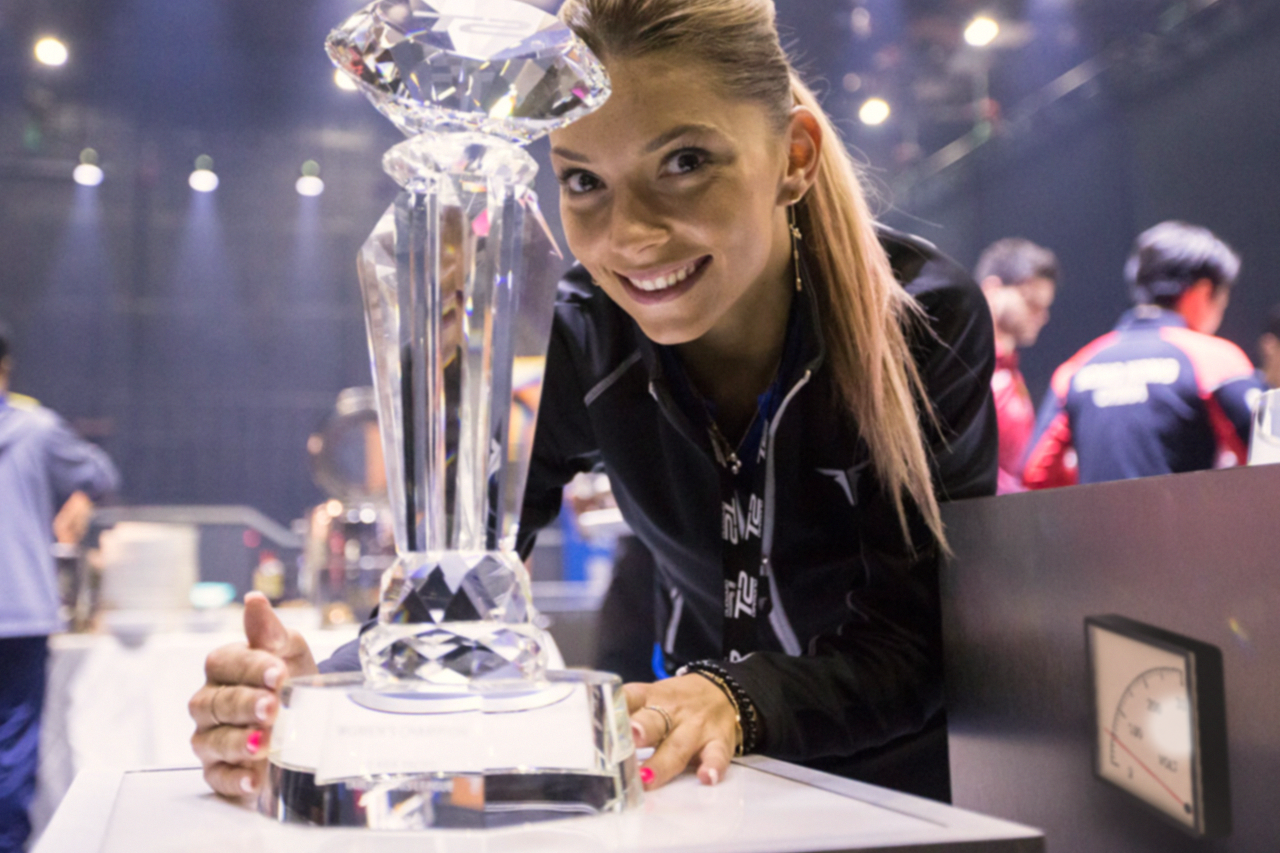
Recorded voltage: 50,V
